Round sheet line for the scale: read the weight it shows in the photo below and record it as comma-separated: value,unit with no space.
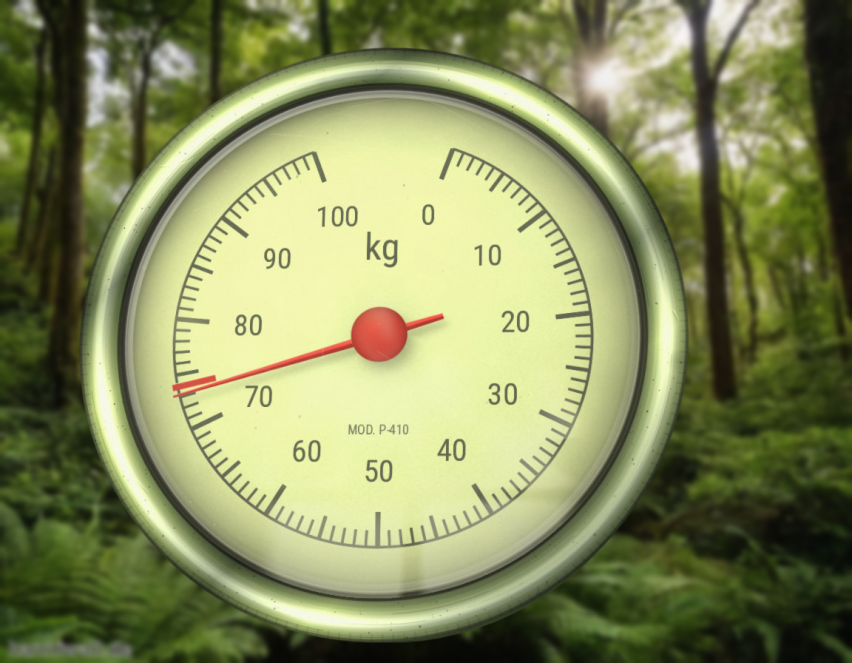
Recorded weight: 73,kg
